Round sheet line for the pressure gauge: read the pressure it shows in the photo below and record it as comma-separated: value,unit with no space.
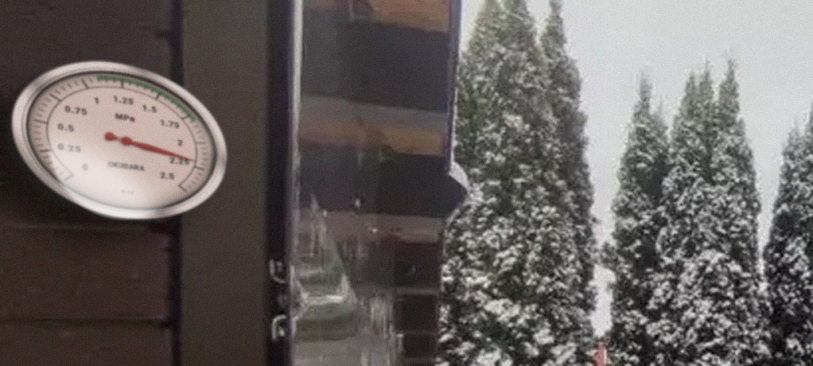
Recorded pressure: 2.2,MPa
